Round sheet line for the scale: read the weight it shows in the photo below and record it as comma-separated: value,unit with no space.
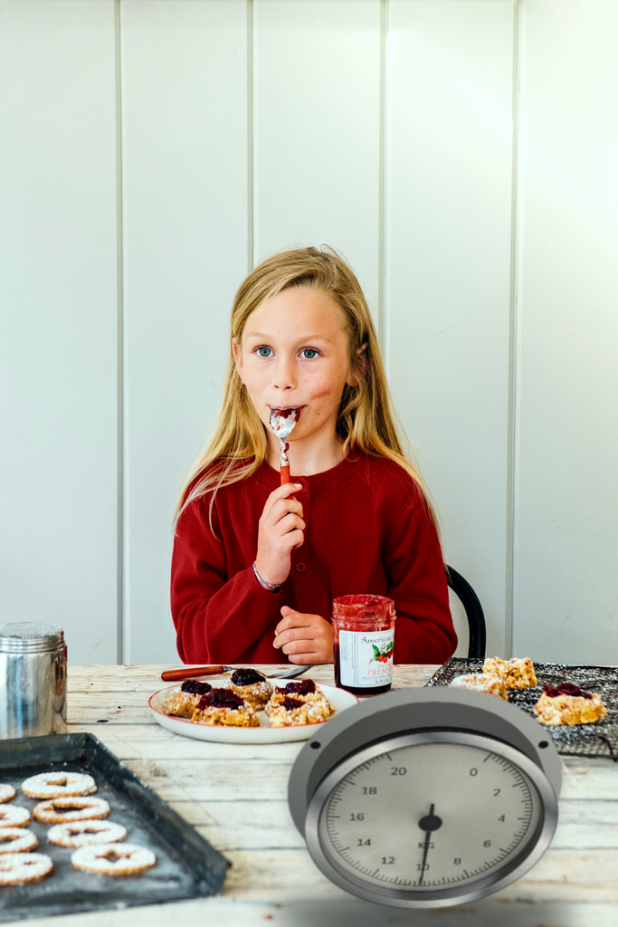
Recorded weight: 10,kg
